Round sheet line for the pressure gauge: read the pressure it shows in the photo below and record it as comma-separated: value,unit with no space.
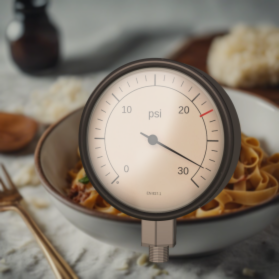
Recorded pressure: 28,psi
